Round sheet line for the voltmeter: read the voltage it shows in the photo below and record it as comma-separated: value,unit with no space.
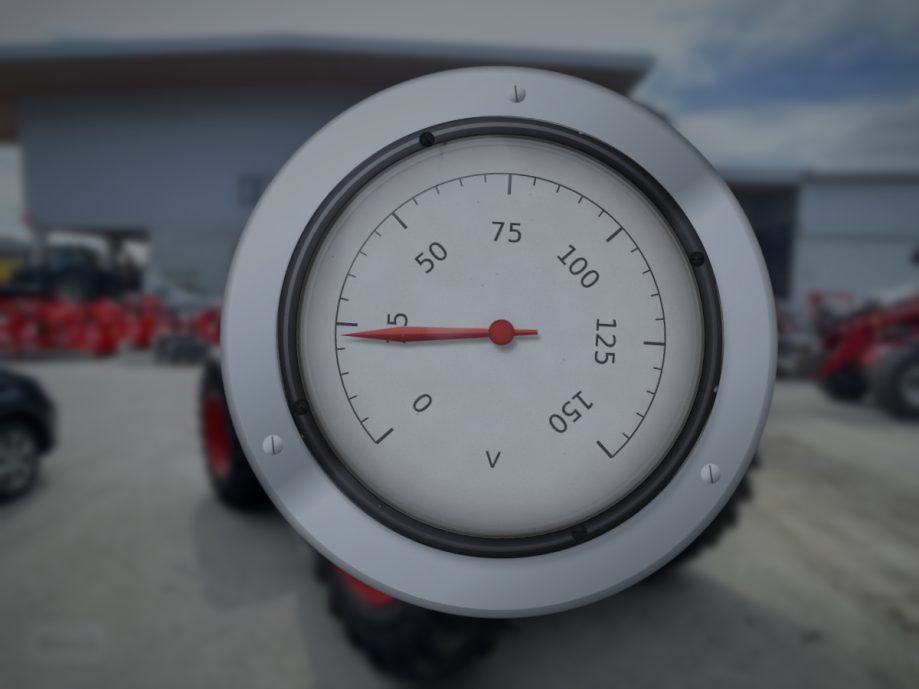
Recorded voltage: 22.5,V
